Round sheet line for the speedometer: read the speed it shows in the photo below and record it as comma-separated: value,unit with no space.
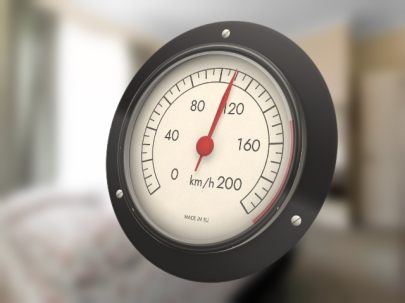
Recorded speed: 110,km/h
